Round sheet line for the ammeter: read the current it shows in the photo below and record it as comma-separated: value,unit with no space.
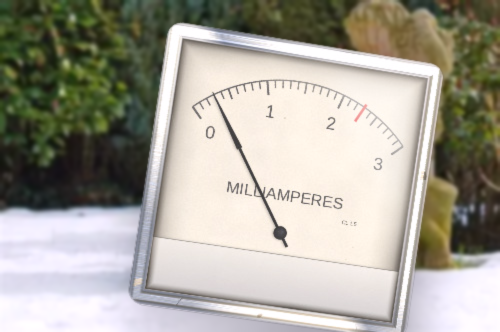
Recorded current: 0.3,mA
